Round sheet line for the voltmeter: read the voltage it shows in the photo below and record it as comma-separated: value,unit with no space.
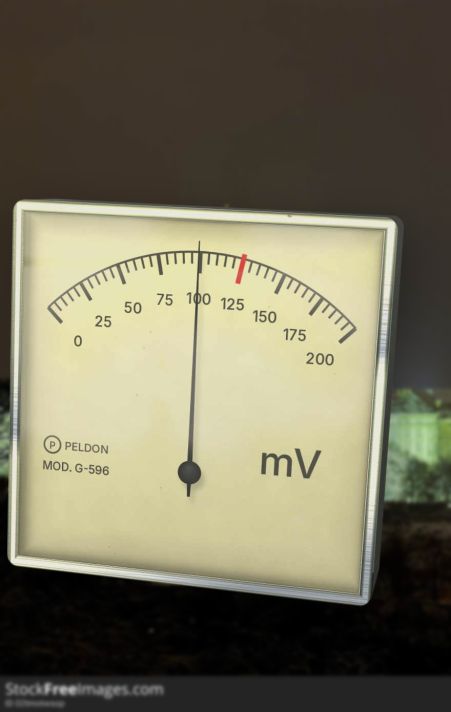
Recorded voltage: 100,mV
